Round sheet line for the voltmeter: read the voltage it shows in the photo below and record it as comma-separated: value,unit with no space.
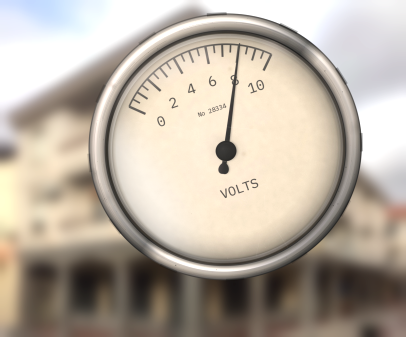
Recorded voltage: 8,V
